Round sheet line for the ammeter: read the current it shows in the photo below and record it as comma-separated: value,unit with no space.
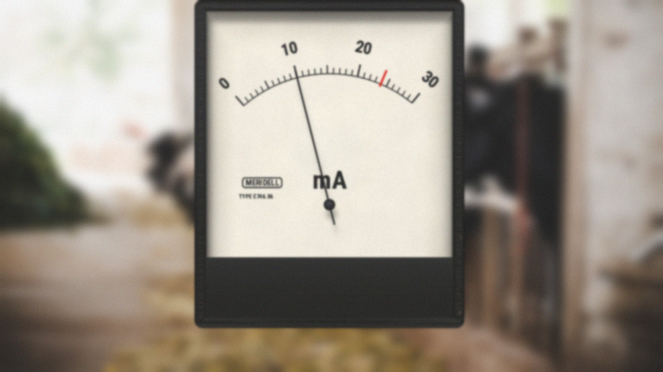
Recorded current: 10,mA
